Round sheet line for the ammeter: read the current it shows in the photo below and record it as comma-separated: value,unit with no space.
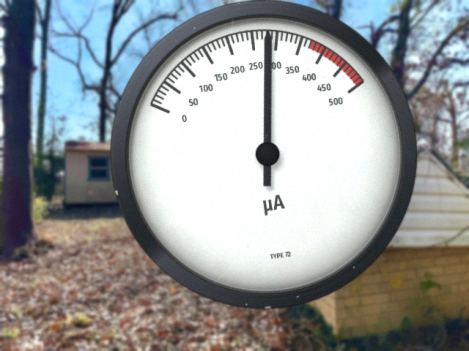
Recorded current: 280,µA
